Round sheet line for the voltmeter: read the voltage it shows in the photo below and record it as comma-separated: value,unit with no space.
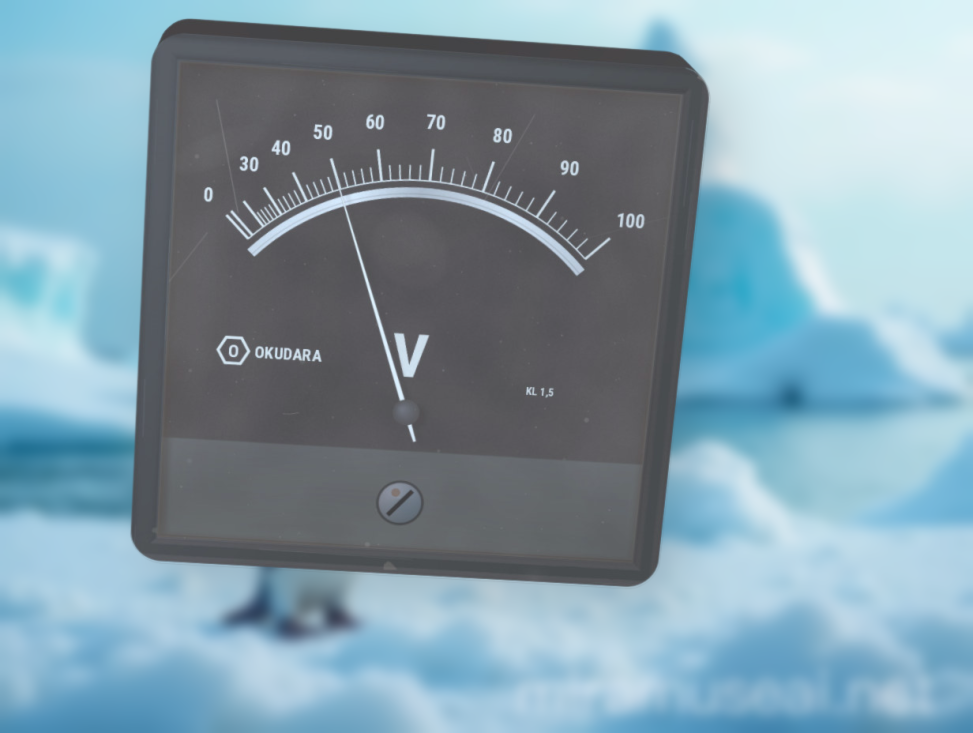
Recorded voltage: 50,V
